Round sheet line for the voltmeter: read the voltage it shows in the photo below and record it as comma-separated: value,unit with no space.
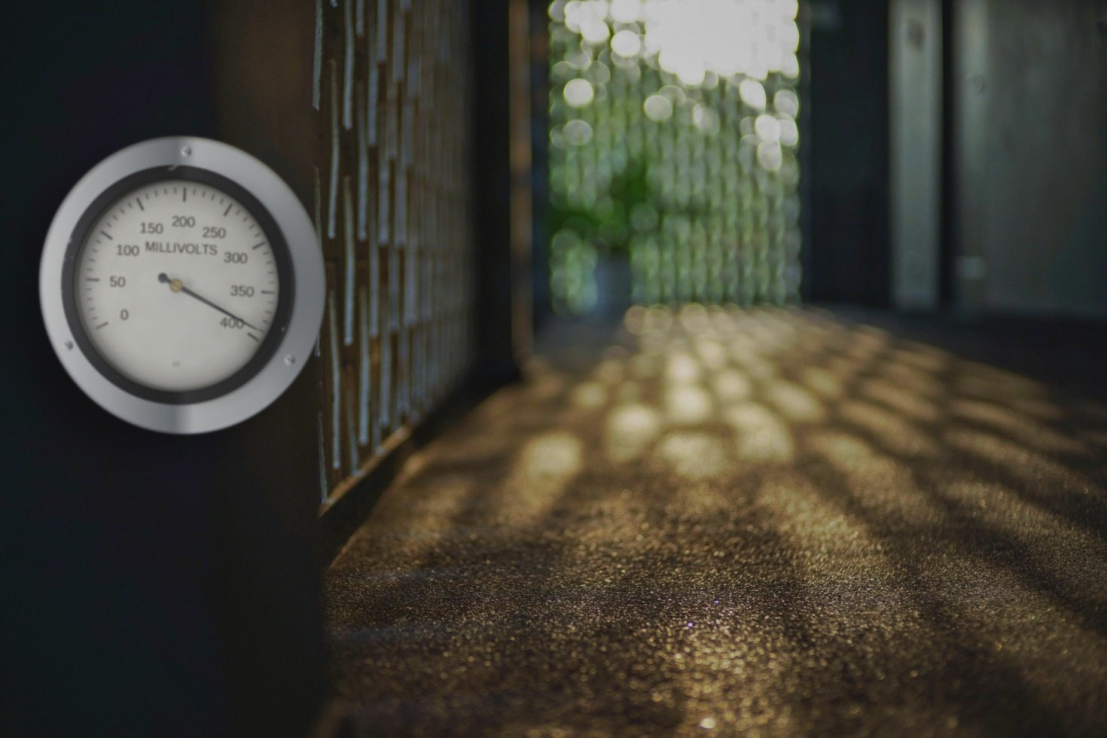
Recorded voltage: 390,mV
